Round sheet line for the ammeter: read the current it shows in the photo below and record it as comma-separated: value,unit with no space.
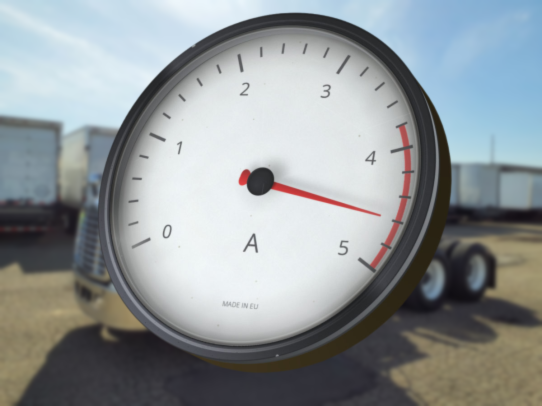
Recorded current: 4.6,A
